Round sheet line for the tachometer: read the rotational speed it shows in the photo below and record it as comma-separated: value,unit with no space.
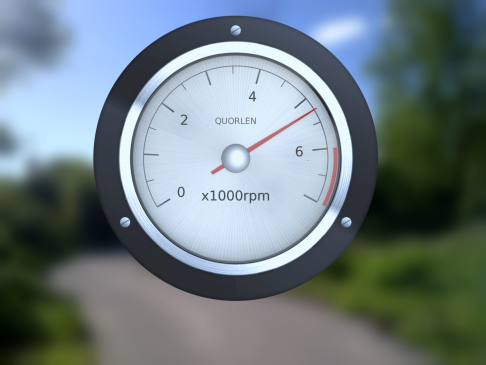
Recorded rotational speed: 5250,rpm
